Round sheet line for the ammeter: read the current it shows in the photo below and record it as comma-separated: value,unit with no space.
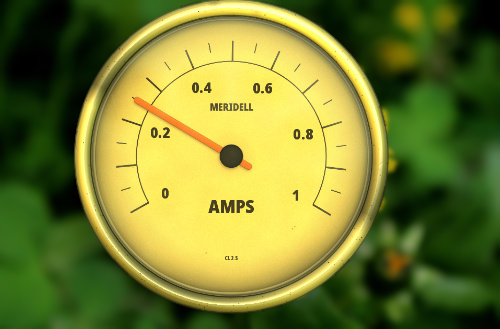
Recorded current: 0.25,A
